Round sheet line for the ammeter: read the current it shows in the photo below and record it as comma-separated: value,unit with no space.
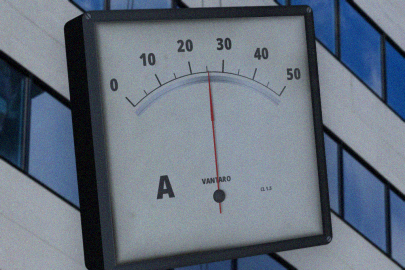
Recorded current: 25,A
